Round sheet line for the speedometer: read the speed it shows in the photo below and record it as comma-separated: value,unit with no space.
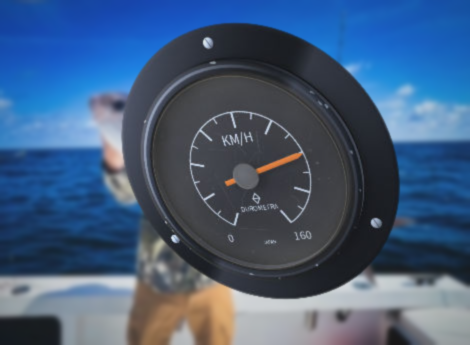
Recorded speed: 120,km/h
